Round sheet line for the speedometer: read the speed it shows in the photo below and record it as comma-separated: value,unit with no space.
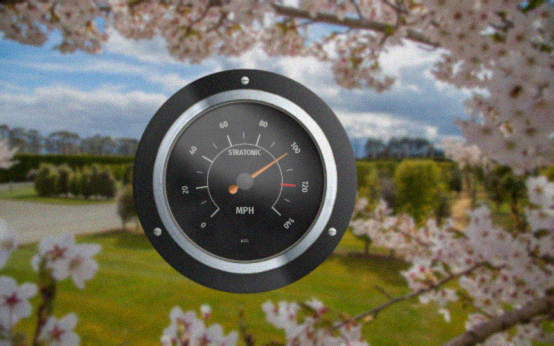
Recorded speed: 100,mph
